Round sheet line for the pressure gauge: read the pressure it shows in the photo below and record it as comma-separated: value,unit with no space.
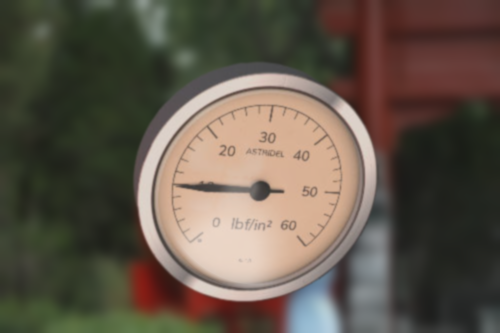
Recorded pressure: 10,psi
